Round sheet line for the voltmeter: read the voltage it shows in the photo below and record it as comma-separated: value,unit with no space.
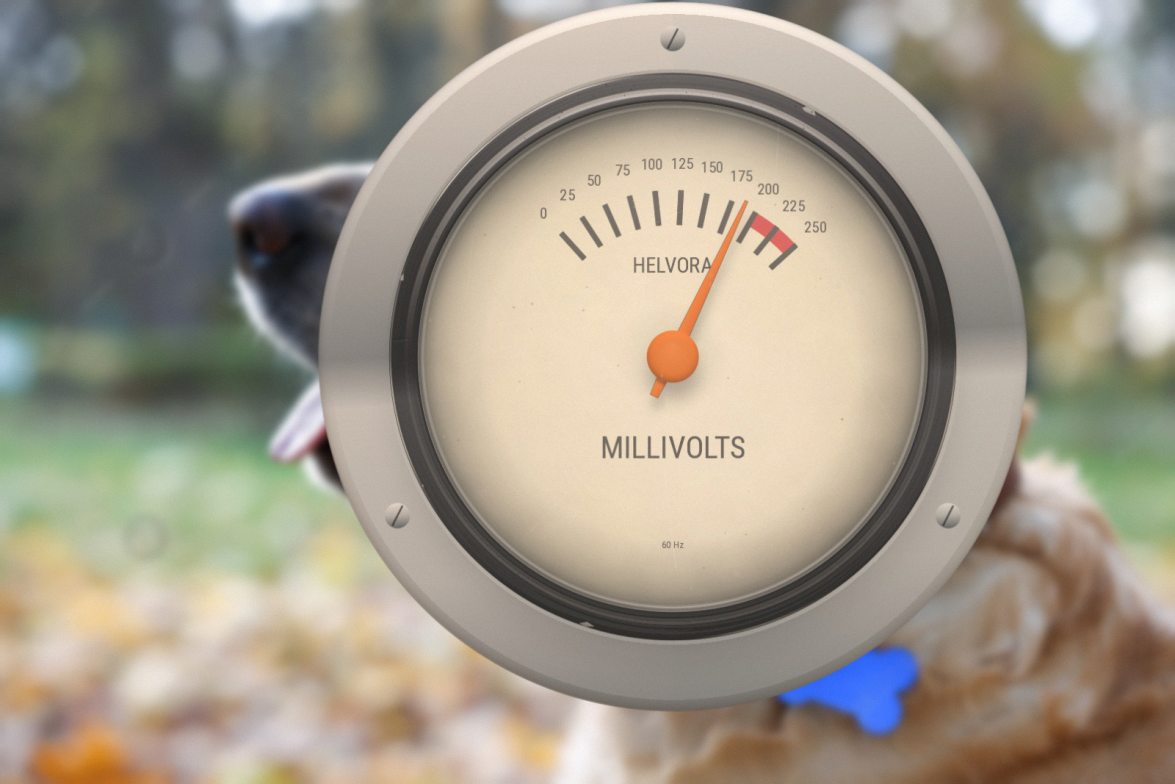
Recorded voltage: 187.5,mV
